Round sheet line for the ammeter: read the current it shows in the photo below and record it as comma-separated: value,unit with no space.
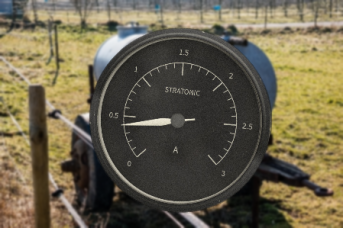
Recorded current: 0.4,A
